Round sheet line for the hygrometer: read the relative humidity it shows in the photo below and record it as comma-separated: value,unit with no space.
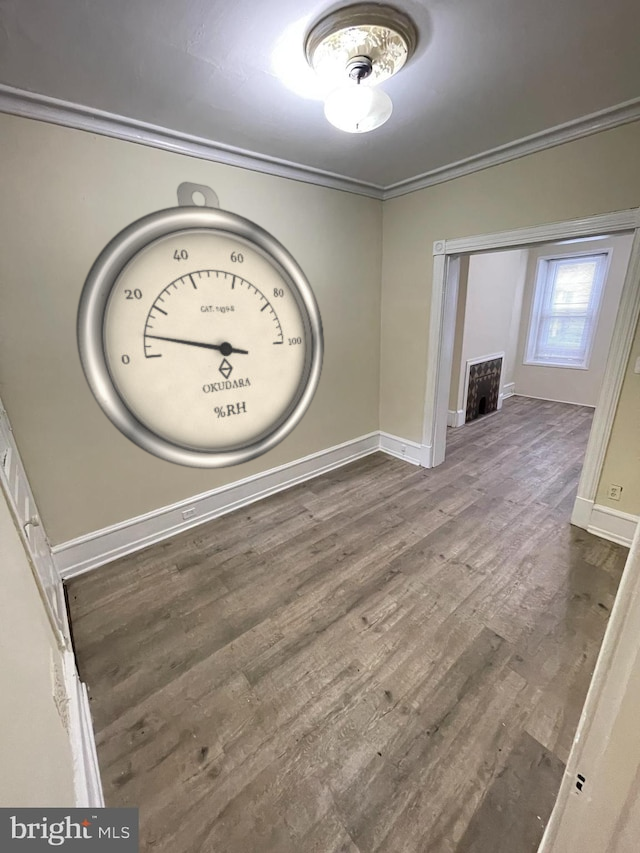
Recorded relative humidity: 8,%
